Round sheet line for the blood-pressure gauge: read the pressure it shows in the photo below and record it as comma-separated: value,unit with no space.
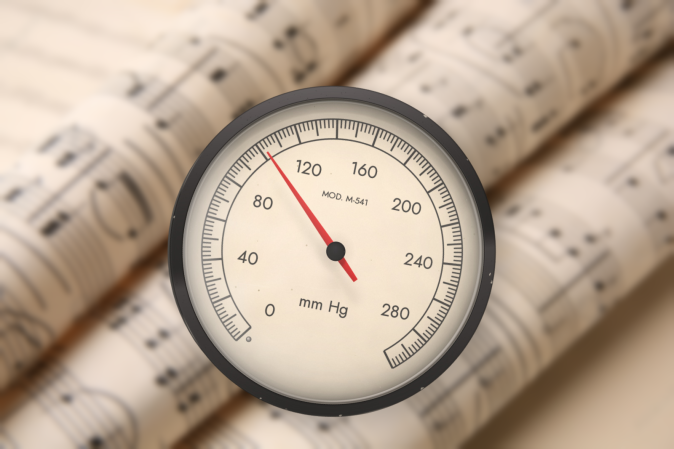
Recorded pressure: 102,mmHg
